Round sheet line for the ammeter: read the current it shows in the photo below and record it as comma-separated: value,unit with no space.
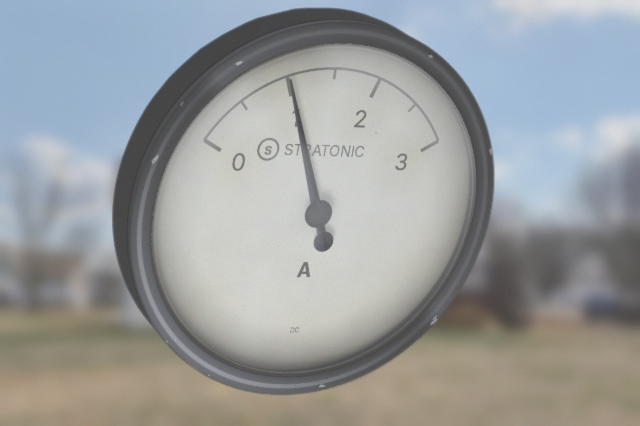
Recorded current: 1,A
